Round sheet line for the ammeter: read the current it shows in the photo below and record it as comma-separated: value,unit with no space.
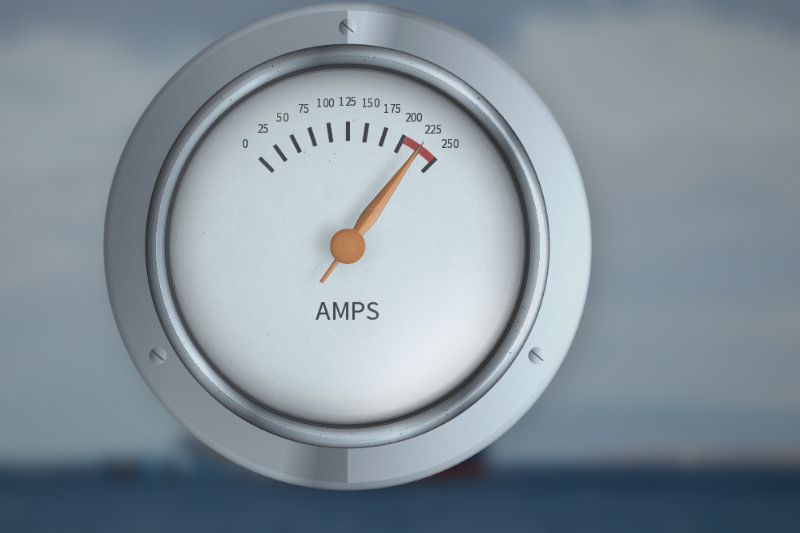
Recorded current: 225,A
